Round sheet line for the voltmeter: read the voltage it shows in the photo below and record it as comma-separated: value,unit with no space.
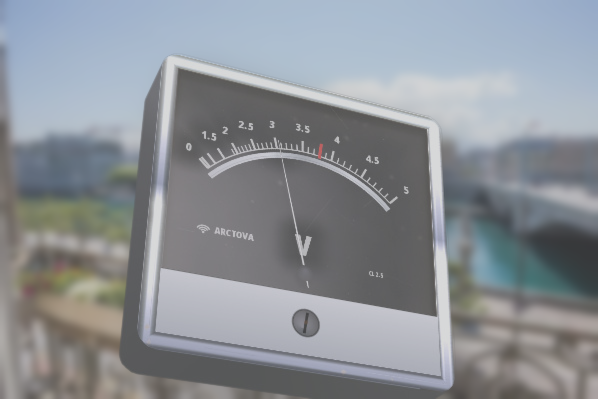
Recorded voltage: 3,V
